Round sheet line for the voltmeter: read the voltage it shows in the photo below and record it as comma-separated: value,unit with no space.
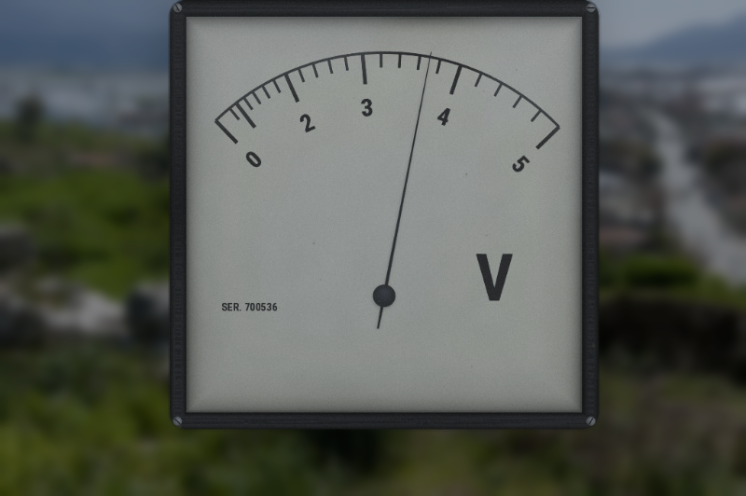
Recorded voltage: 3.7,V
